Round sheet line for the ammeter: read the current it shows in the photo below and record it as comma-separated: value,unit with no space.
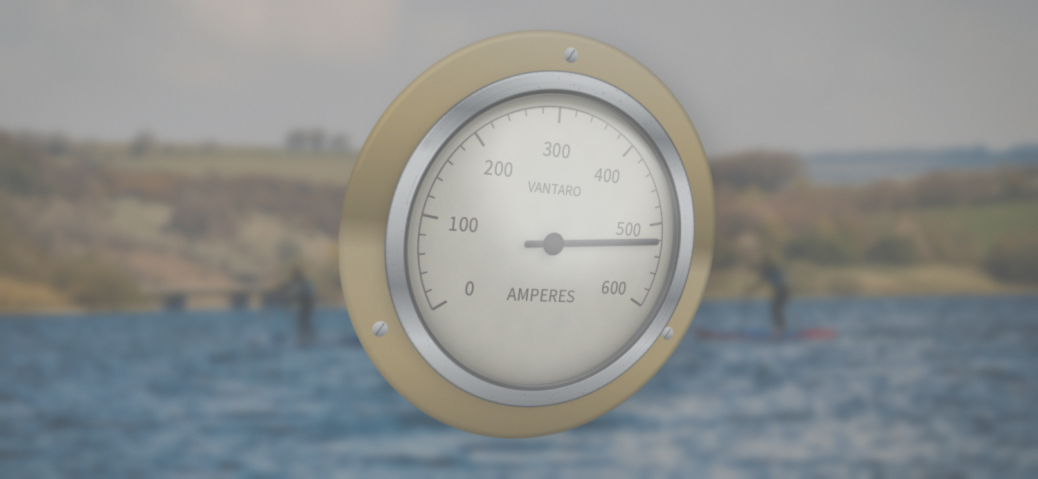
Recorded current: 520,A
